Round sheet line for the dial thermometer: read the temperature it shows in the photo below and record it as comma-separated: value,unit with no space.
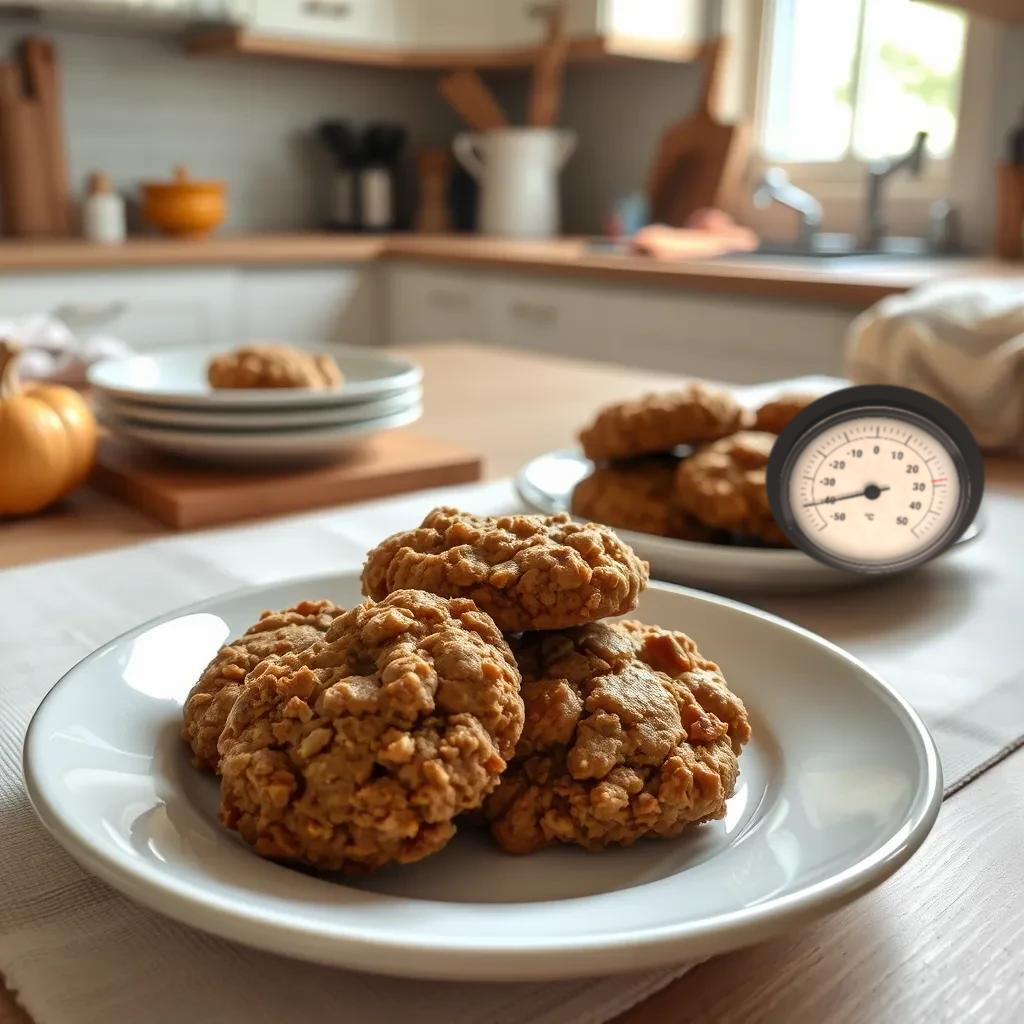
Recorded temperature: -40,°C
